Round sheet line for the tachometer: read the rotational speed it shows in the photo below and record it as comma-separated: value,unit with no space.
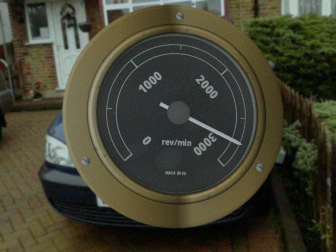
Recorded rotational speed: 2750,rpm
